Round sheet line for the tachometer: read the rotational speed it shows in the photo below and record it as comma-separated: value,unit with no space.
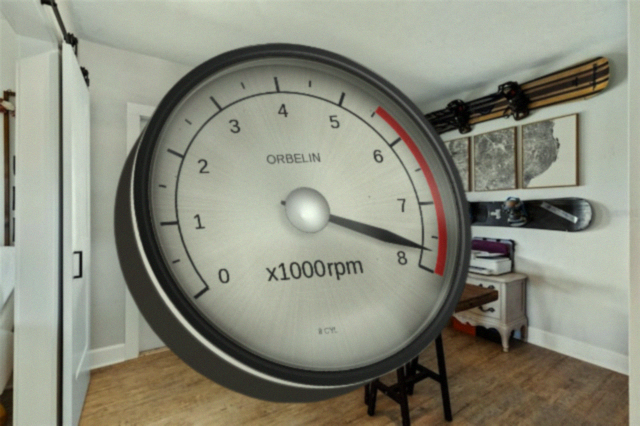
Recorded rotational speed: 7750,rpm
